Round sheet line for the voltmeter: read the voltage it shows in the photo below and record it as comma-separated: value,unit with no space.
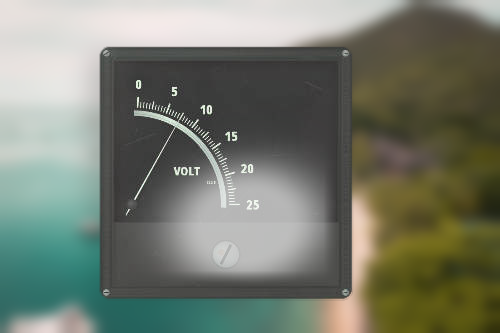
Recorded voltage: 7.5,V
